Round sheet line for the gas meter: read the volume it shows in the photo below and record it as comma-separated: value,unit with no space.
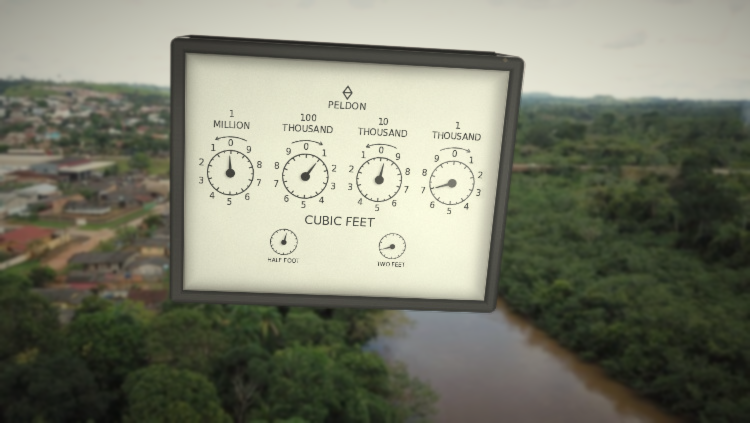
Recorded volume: 9700,ft³
